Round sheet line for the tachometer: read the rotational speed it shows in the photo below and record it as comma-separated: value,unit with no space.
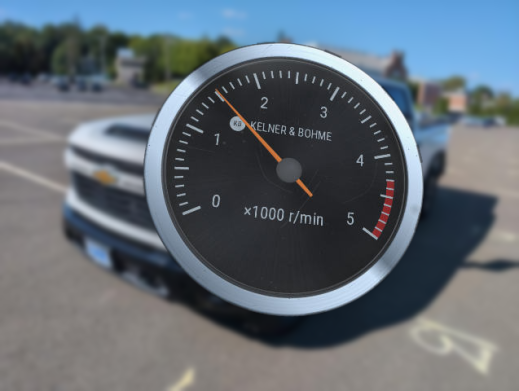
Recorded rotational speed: 1500,rpm
